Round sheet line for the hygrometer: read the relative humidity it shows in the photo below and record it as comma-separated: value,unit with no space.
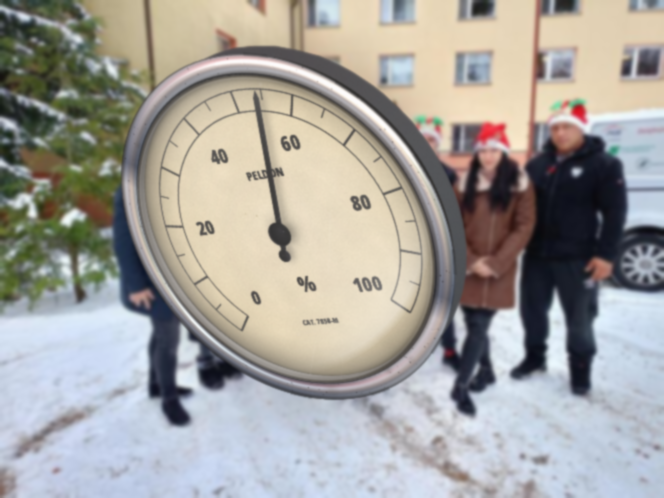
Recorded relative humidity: 55,%
